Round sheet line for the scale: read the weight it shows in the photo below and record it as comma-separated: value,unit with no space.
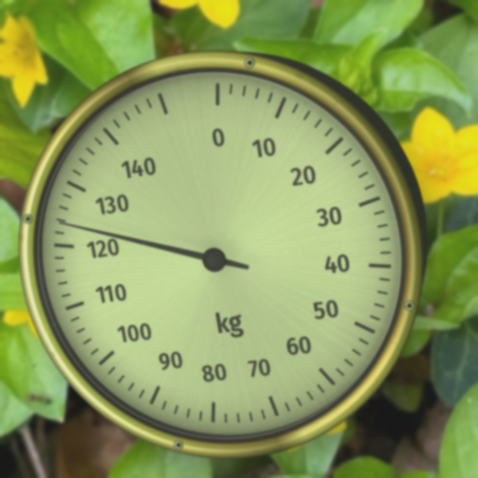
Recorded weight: 124,kg
